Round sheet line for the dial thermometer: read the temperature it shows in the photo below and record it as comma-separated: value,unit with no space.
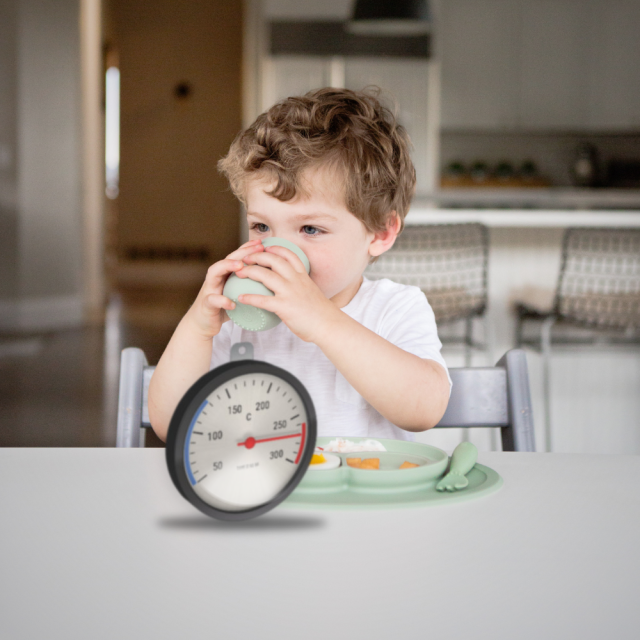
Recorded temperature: 270,°C
